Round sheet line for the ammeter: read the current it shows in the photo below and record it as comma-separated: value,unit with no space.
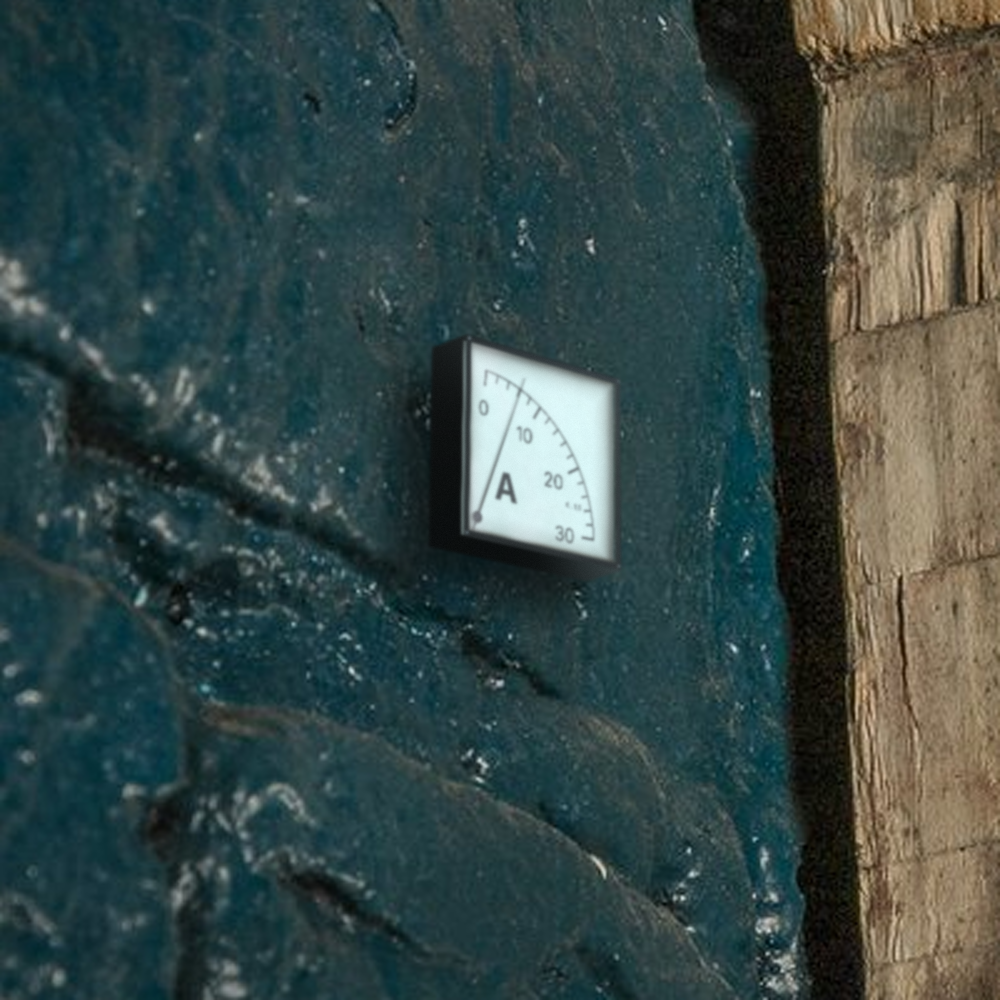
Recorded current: 6,A
